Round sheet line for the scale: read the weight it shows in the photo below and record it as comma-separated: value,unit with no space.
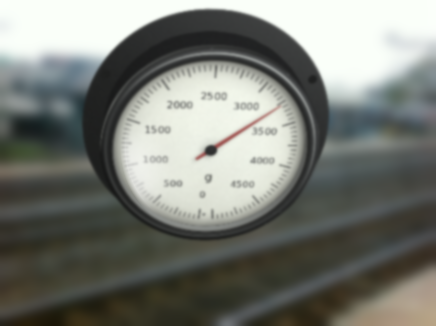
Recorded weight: 3250,g
